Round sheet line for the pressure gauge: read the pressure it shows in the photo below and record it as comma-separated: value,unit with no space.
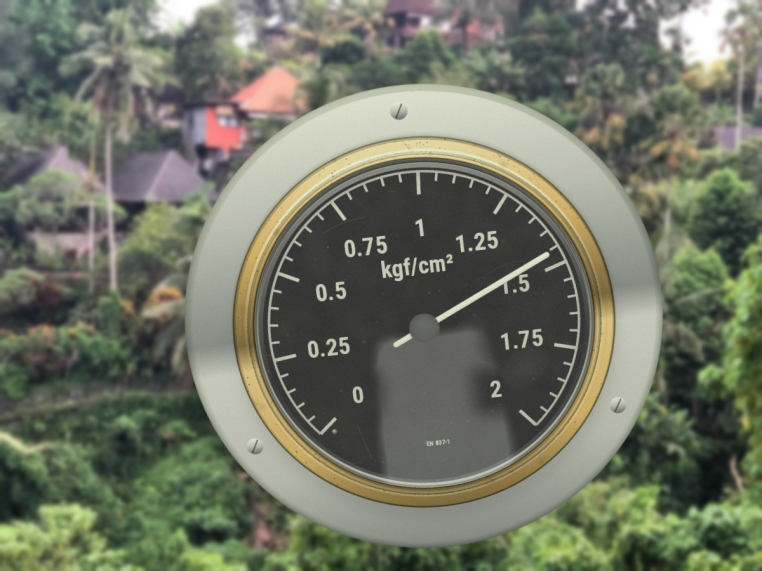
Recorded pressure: 1.45,kg/cm²
